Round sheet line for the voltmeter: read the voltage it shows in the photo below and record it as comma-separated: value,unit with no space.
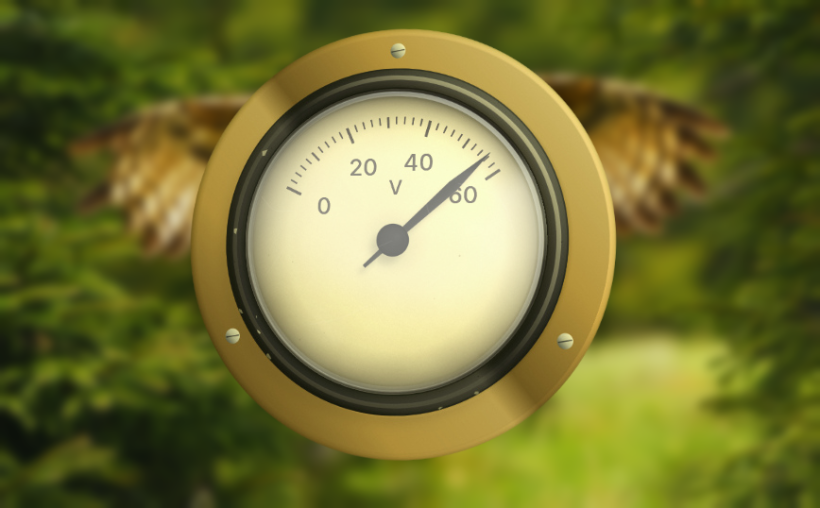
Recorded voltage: 56,V
